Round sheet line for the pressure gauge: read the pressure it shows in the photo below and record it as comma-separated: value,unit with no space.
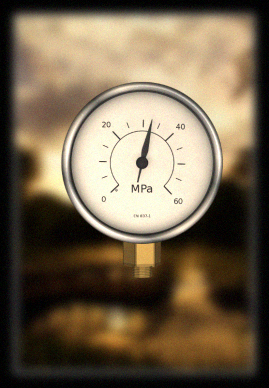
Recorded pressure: 32.5,MPa
